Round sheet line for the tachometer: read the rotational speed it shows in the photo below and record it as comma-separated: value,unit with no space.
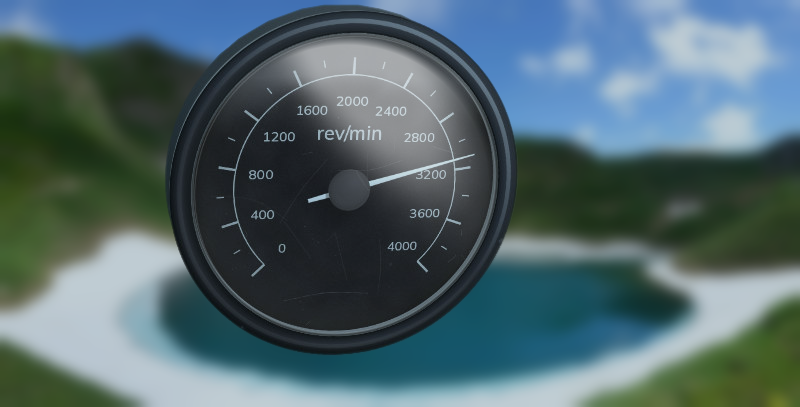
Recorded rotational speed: 3100,rpm
